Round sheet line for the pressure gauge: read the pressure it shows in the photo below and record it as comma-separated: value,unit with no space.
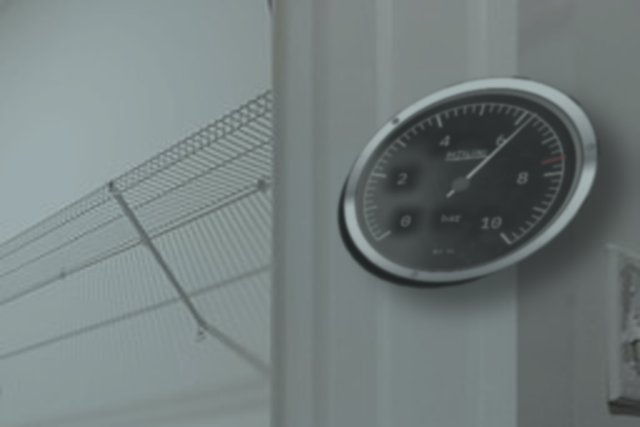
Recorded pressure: 6.2,bar
